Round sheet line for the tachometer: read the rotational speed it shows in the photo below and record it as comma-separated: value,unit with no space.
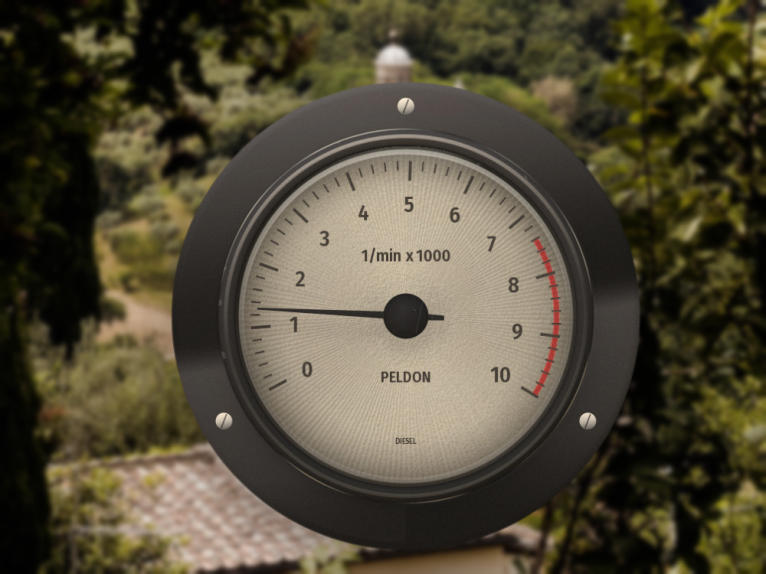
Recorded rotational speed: 1300,rpm
